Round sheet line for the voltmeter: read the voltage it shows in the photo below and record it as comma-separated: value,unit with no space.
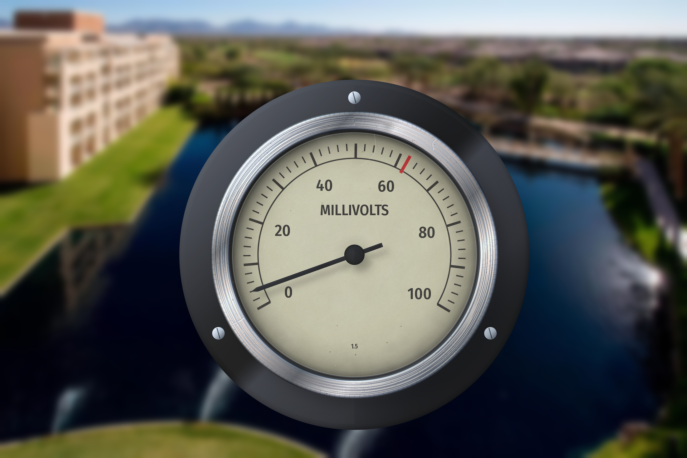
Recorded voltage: 4,mV
